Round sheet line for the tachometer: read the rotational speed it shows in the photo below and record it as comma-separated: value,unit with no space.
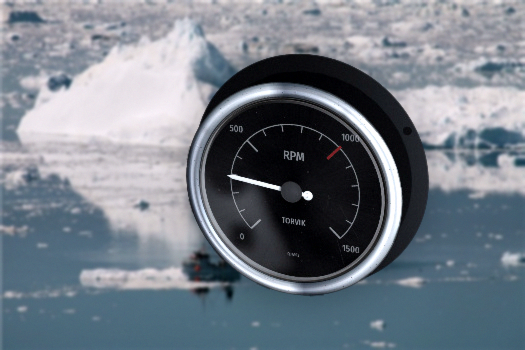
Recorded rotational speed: 300,rpm
